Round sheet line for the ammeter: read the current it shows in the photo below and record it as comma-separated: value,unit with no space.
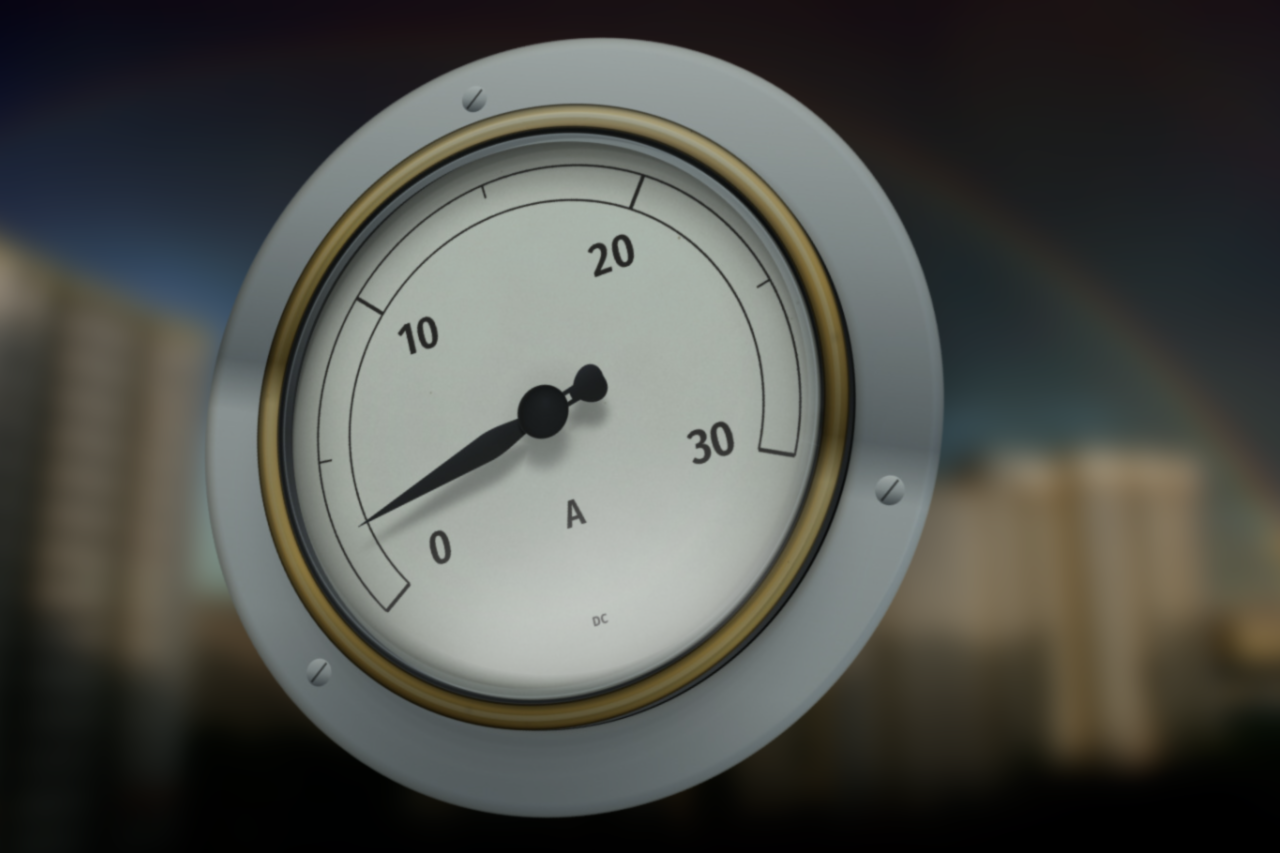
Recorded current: 2.5,A
